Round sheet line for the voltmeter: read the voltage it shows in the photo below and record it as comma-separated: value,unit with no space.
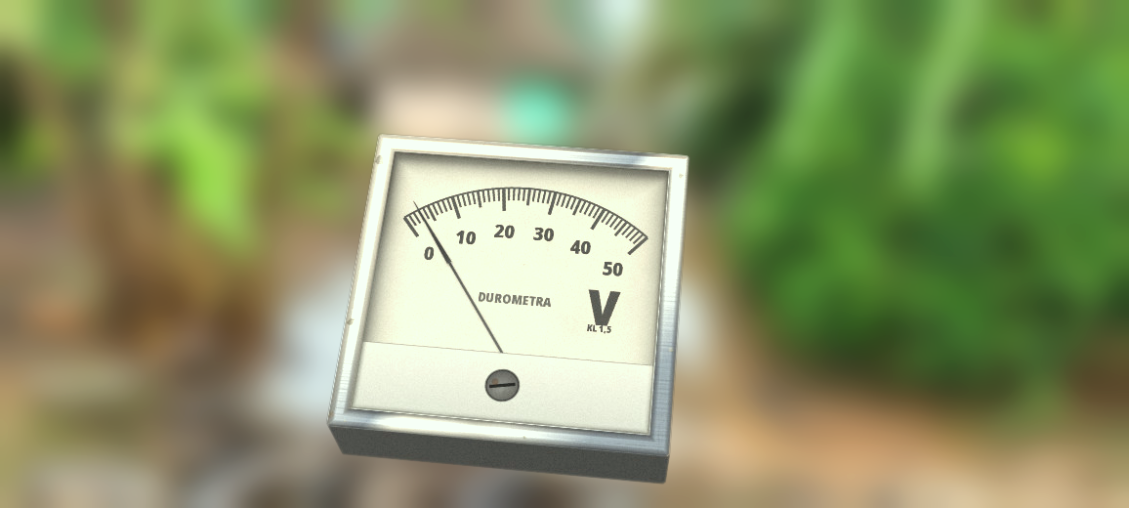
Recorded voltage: 3,V
